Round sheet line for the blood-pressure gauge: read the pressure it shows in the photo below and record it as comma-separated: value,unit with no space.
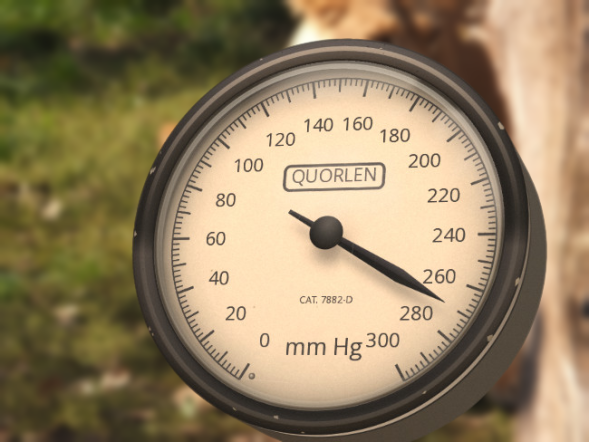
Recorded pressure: 270,mmHg
